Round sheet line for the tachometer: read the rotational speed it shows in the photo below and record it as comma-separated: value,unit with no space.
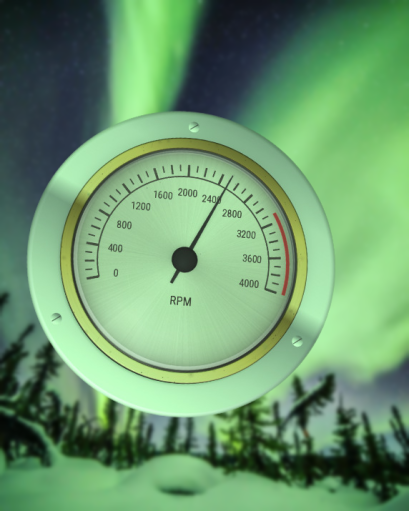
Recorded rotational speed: 2500,rpm
